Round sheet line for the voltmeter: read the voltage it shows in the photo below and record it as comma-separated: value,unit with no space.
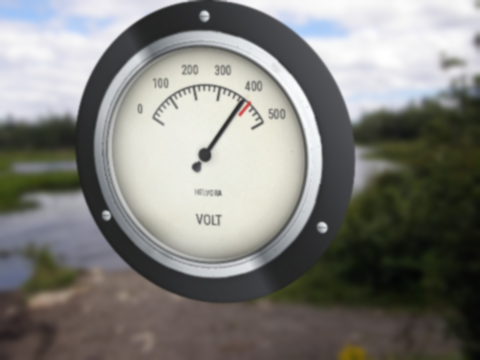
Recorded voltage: 400,V
